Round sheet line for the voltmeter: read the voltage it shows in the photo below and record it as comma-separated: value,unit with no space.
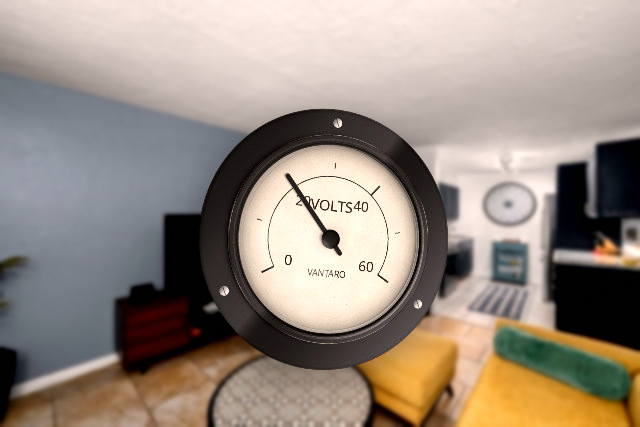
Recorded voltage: 20,V
